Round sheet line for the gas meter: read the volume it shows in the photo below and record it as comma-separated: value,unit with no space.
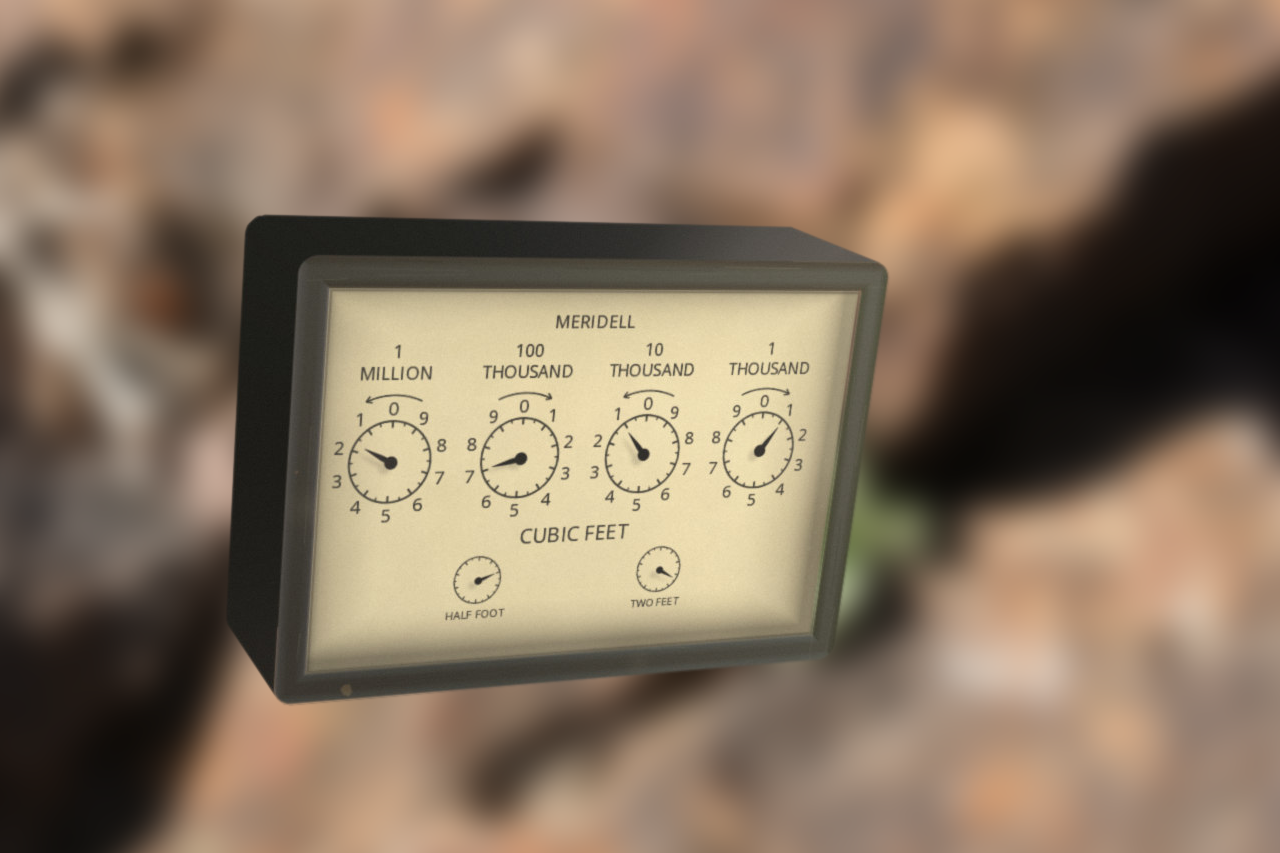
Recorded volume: 171100,ft³
